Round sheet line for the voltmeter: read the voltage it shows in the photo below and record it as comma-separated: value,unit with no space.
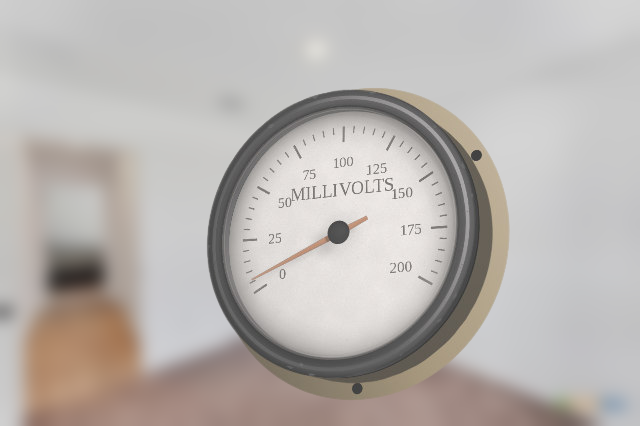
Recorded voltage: 5,mV
